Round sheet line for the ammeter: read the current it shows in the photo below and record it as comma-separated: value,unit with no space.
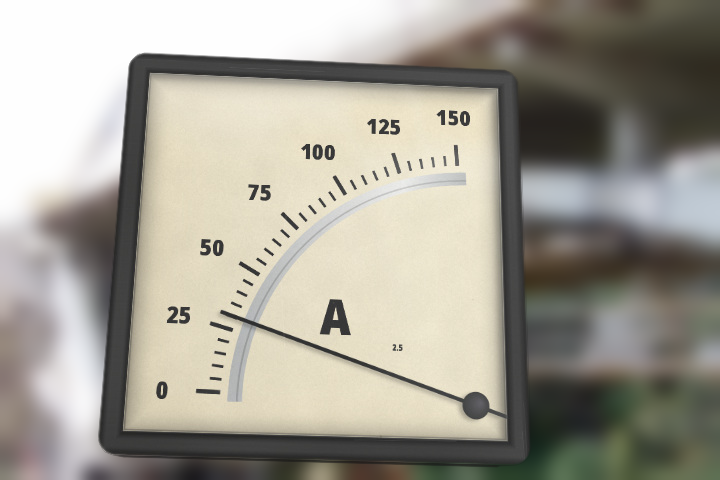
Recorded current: 30,A
